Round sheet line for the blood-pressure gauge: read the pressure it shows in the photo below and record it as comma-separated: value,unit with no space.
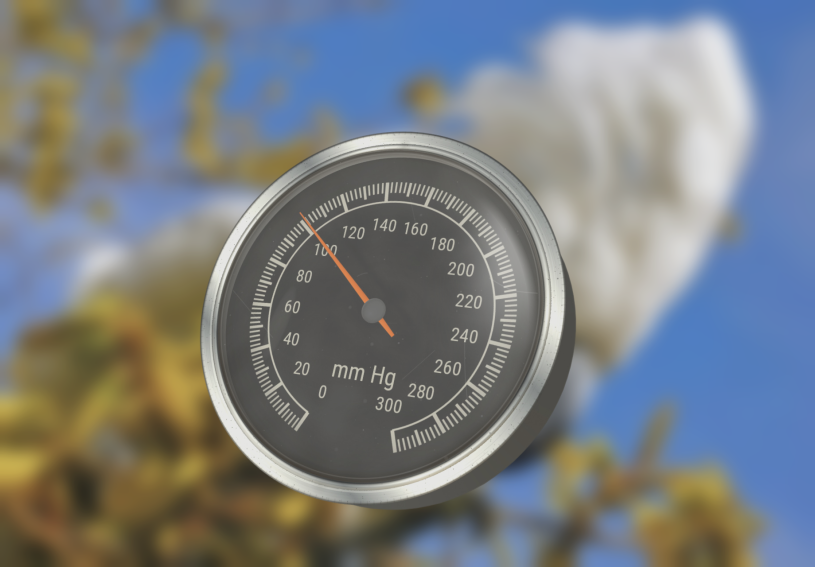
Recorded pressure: 102,mmHg
